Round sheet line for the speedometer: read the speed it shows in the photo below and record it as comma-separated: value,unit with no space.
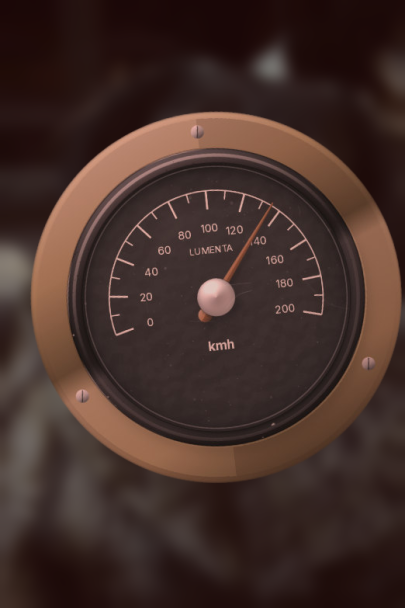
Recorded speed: 135,km/h
